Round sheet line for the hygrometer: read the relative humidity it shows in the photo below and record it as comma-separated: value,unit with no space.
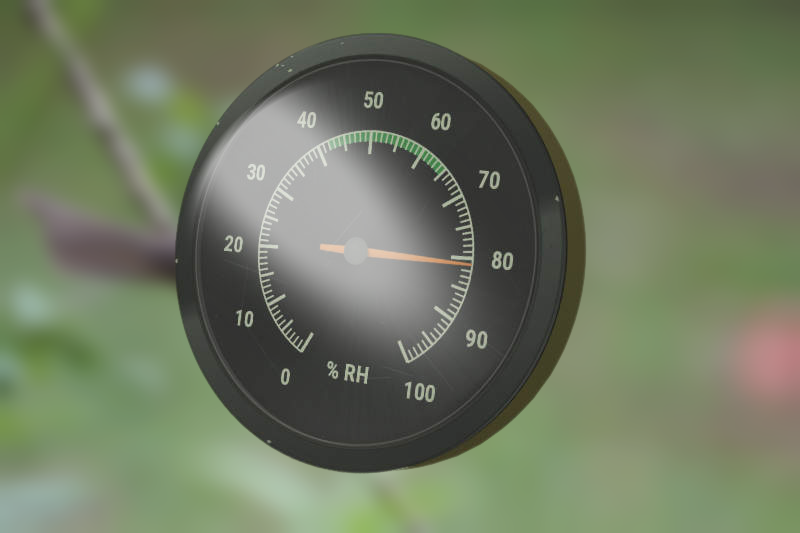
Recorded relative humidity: 81,%
